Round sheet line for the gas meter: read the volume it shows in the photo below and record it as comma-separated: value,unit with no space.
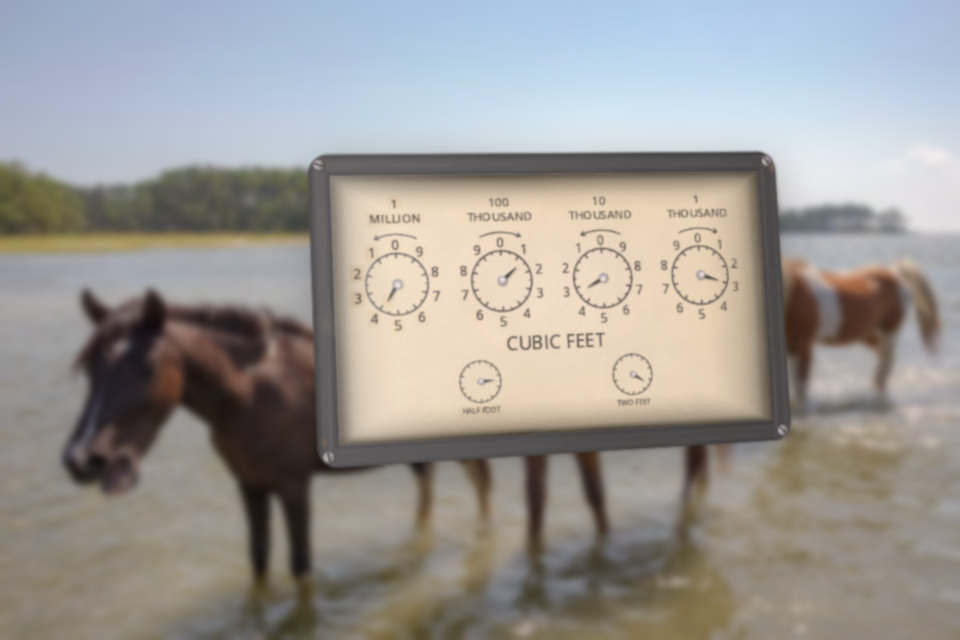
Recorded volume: 413300,ft³
